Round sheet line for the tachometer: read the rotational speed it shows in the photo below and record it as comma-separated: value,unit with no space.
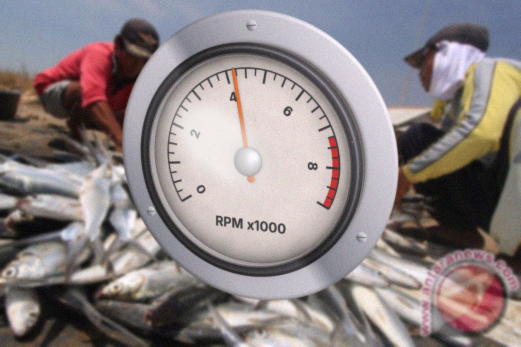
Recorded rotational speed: 4250,rpm
